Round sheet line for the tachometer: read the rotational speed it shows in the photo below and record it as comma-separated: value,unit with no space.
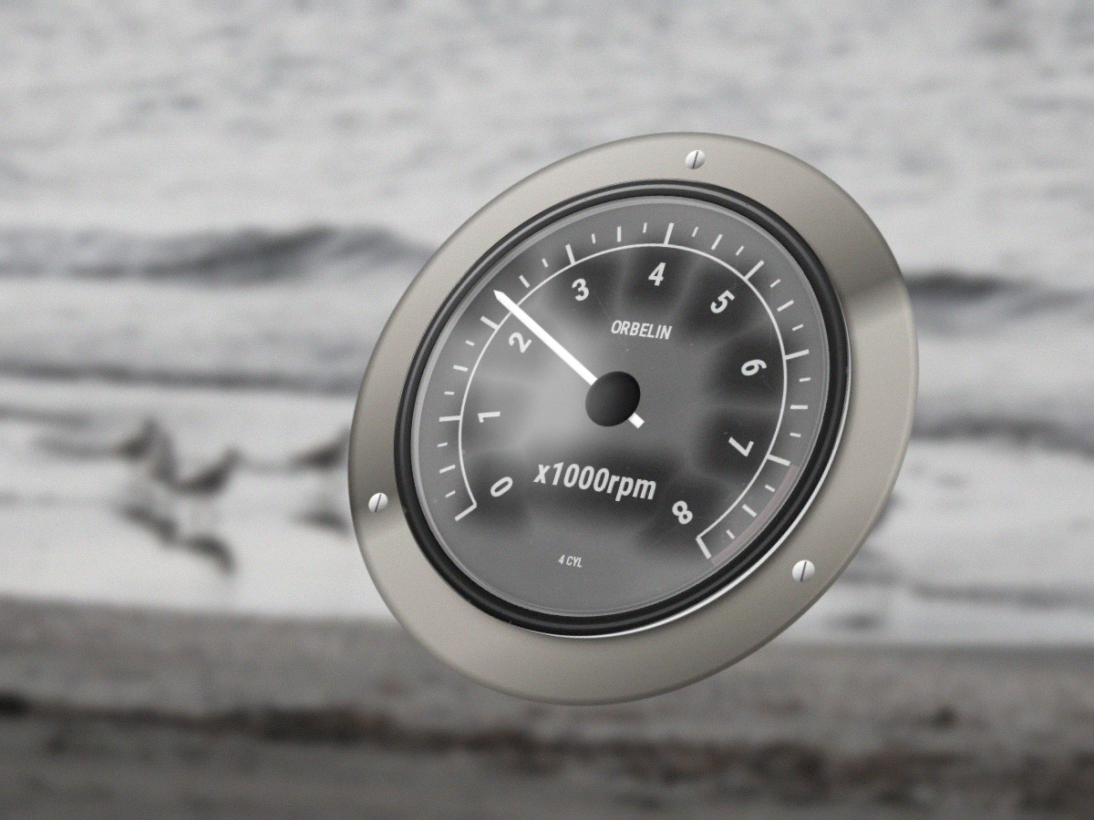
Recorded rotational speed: 2250,rpm
